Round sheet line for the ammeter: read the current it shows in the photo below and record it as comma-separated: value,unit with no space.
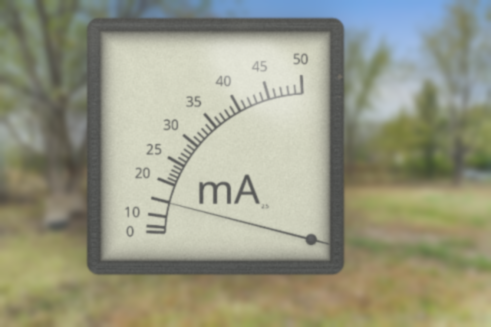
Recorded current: 15,mA
